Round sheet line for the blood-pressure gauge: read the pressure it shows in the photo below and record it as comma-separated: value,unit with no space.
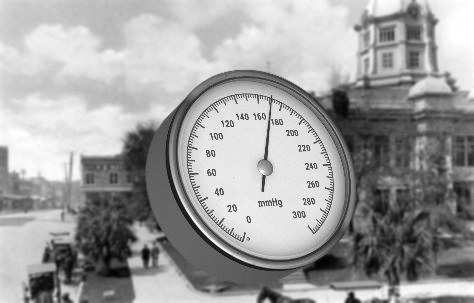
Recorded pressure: 170,mmHg
